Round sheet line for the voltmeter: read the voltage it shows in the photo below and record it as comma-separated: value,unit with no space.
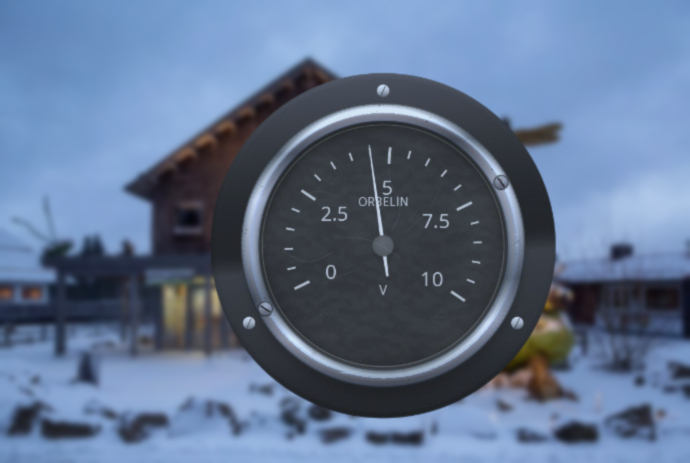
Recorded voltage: 4.5,V
